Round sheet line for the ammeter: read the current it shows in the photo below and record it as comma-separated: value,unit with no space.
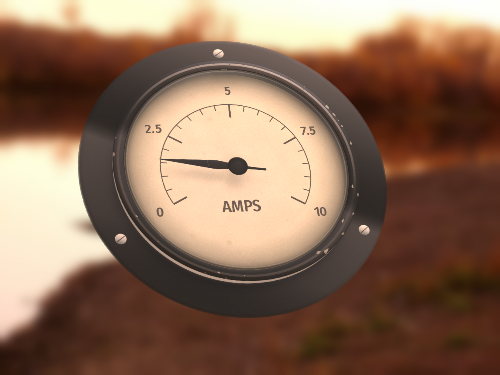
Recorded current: 1.5,A
